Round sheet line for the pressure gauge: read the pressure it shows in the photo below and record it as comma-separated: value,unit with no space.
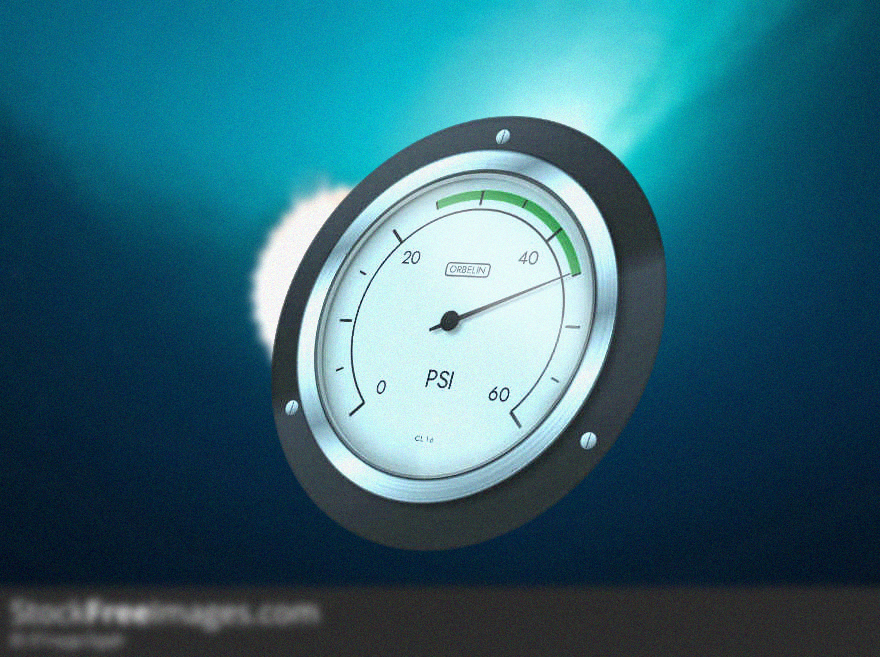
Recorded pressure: 45,psi
